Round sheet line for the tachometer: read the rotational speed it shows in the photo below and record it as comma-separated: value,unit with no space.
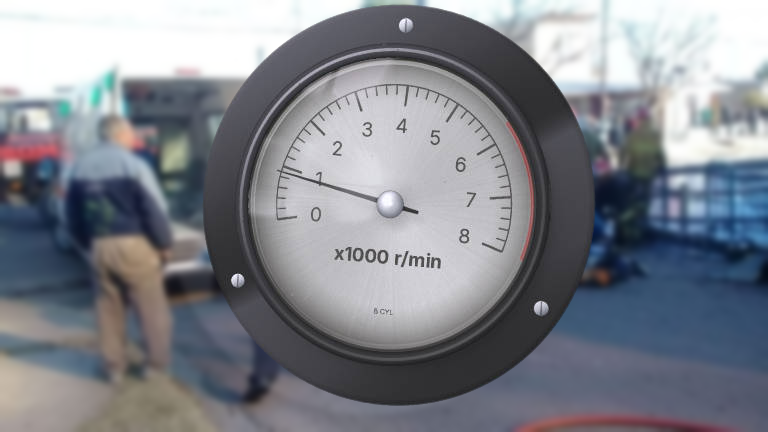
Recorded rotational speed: 900,rpm
